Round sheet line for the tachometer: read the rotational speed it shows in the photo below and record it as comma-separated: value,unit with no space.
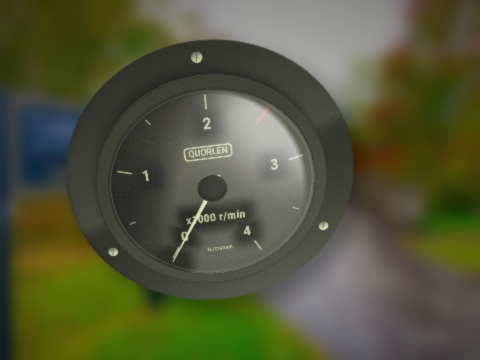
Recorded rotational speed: 0,rpm
